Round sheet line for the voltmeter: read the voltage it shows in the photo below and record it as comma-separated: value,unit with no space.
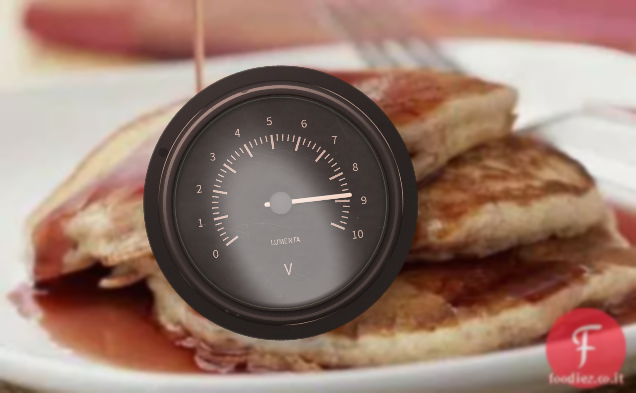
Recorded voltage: 8.8,V
